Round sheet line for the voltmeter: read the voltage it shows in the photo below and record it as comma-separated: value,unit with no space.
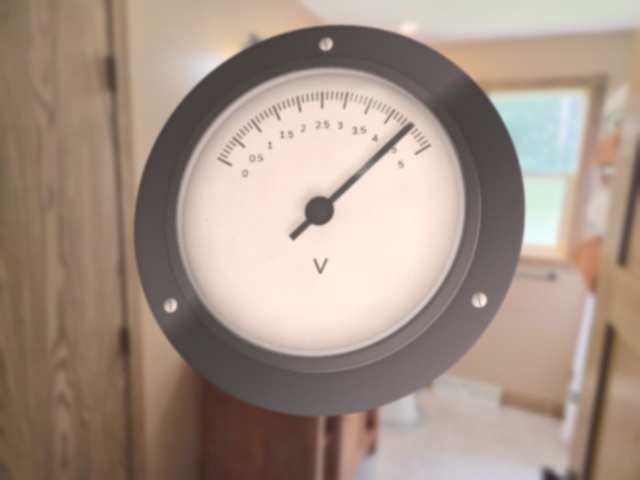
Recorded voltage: 4.5,V
